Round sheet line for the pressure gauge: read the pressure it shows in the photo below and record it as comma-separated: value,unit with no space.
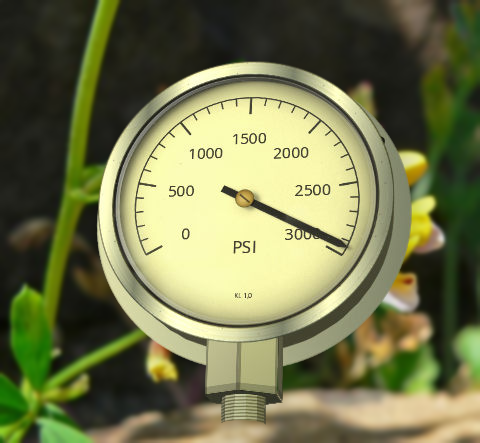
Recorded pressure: 2950,psi
